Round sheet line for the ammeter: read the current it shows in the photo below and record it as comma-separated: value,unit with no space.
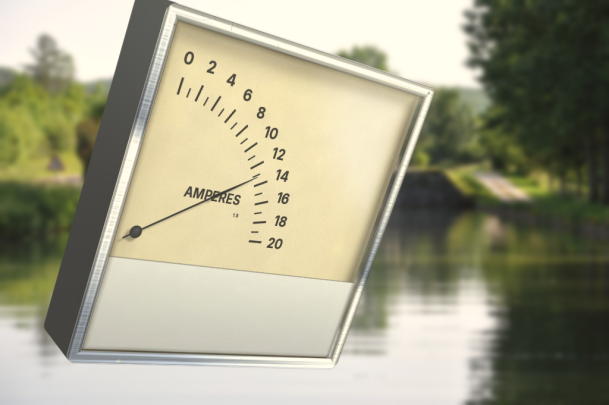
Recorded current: 13,A
